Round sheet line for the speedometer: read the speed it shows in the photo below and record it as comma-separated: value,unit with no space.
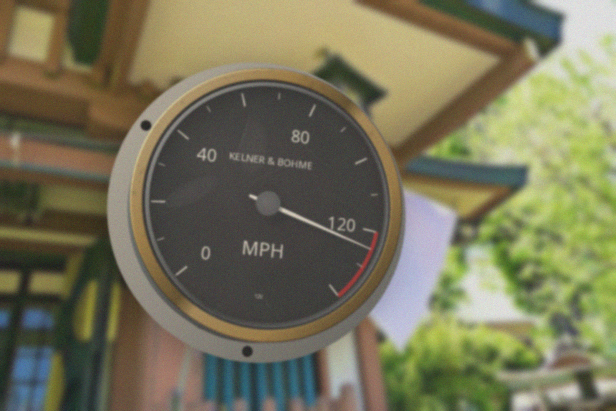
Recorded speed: 125,mph
